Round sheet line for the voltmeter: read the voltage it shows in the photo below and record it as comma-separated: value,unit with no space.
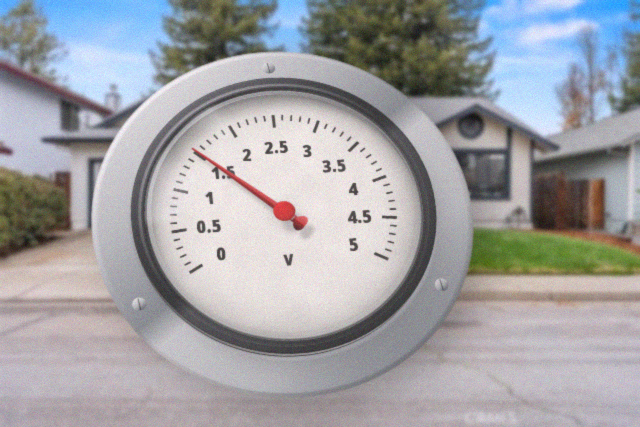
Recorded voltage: 1.5,V
